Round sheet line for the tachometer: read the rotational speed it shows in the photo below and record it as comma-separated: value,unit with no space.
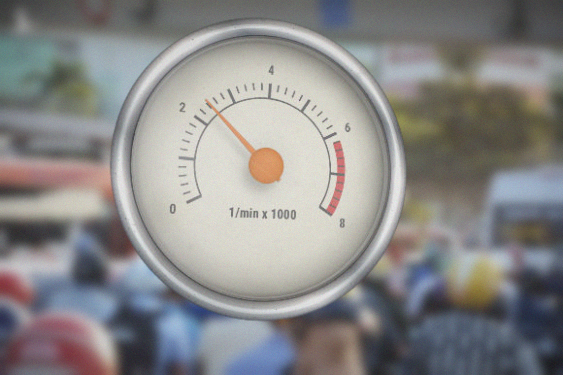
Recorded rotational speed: 2400,rpm
